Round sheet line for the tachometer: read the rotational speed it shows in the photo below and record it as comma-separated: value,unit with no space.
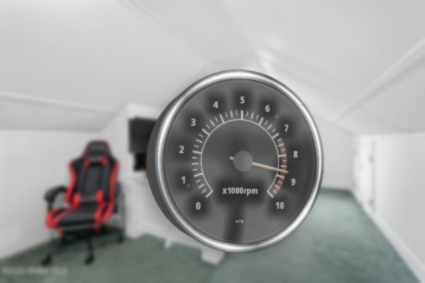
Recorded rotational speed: 8750,rpm
